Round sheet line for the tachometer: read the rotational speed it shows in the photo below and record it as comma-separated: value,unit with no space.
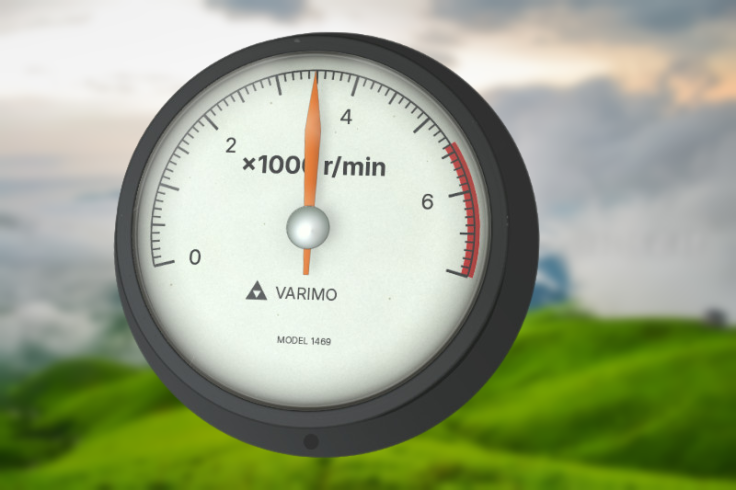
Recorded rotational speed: 3500,rpm
